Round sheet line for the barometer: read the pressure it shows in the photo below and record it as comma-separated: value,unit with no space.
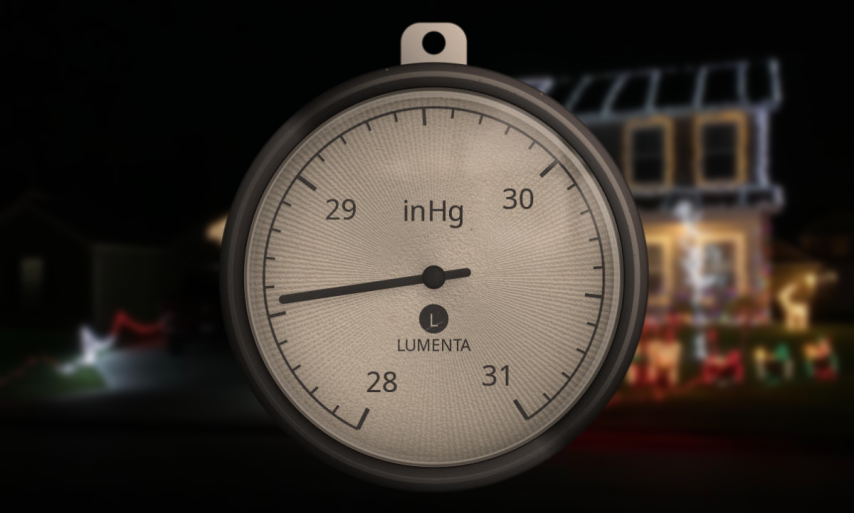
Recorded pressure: 28.55,inHg
